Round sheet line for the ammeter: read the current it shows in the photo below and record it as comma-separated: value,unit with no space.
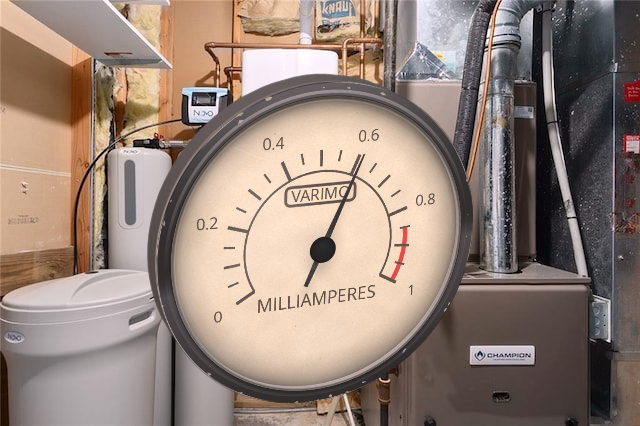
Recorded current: 0.6,mA
